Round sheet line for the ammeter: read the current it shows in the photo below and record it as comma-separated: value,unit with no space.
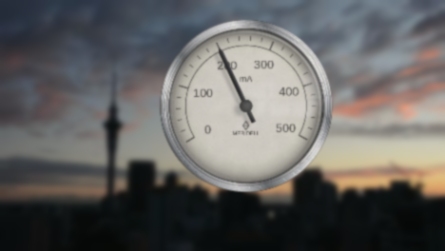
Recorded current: 200,mA
